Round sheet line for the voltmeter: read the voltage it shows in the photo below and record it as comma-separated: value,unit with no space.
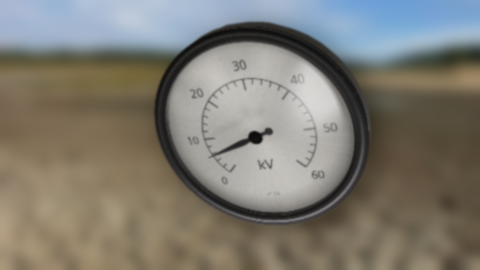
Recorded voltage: 6,kV
